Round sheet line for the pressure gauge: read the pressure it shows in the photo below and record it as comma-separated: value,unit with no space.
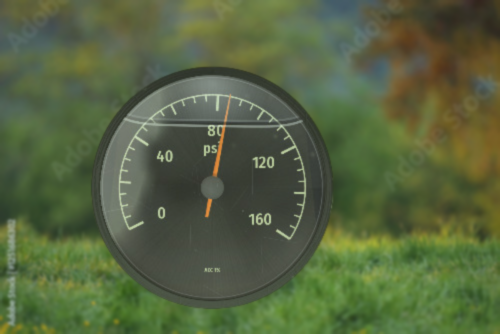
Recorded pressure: 85,psi
